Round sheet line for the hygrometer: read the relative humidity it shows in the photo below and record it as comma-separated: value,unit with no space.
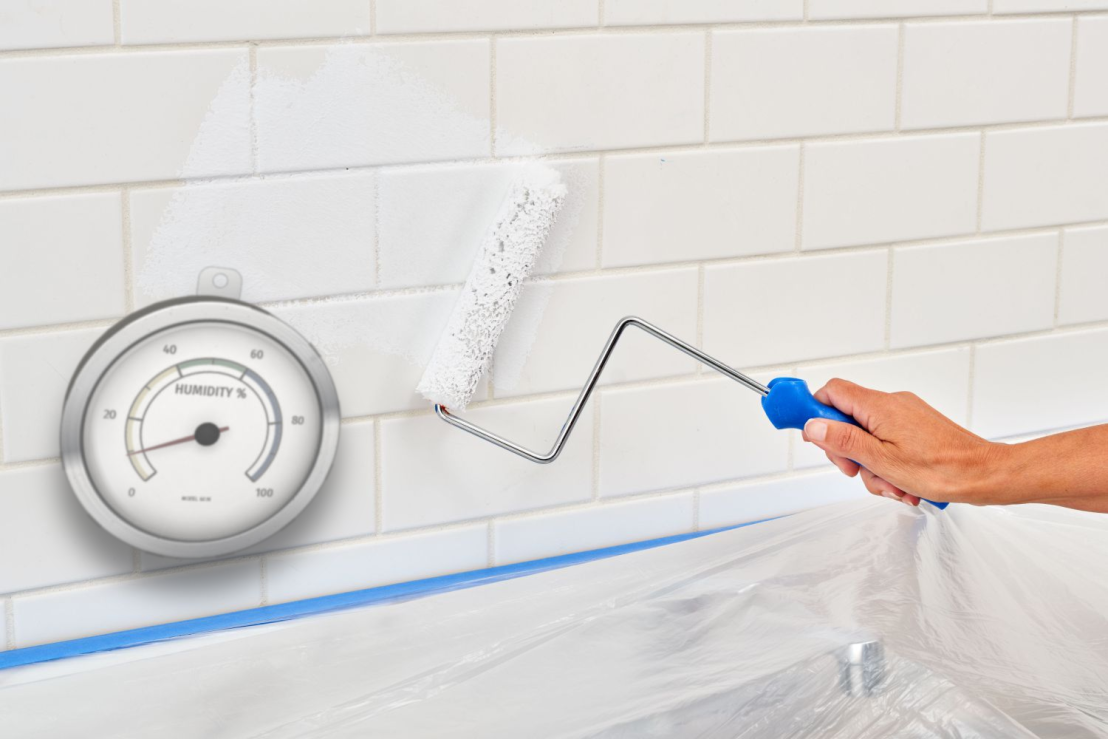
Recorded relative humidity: 10,%
